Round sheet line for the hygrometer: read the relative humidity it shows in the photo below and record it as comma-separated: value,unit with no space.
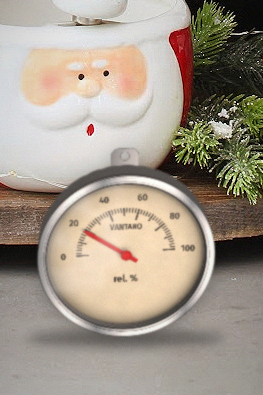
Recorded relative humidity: 20,%
